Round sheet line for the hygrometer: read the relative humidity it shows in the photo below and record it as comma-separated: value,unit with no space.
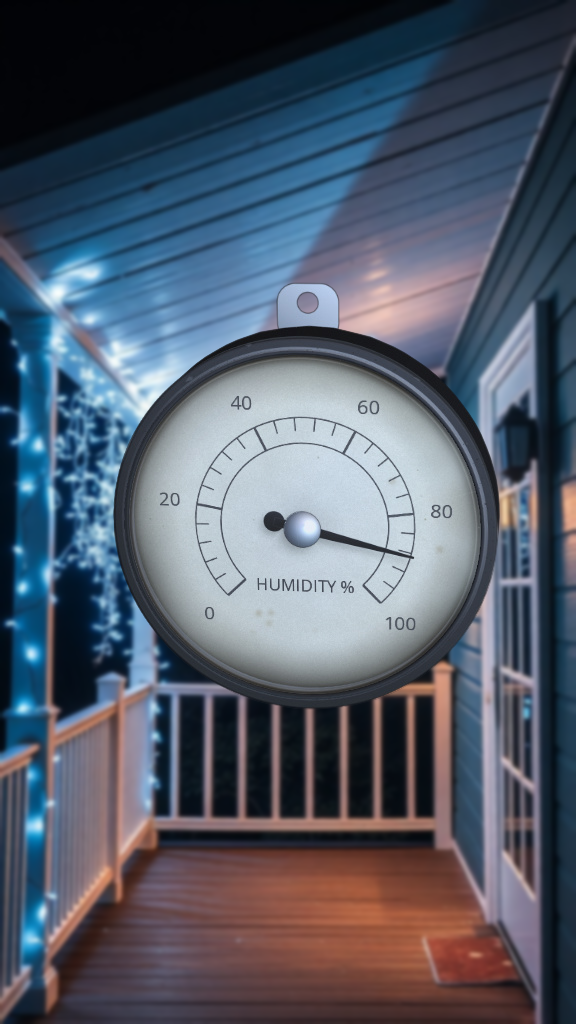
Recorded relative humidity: 88,%
